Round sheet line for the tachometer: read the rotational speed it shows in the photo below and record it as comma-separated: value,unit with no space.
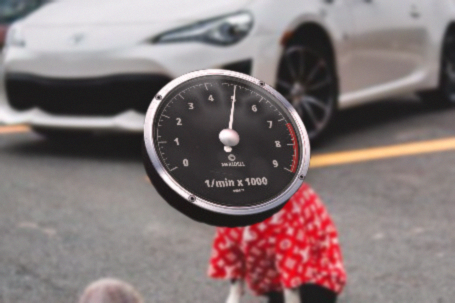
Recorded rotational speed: 5000,rpm
